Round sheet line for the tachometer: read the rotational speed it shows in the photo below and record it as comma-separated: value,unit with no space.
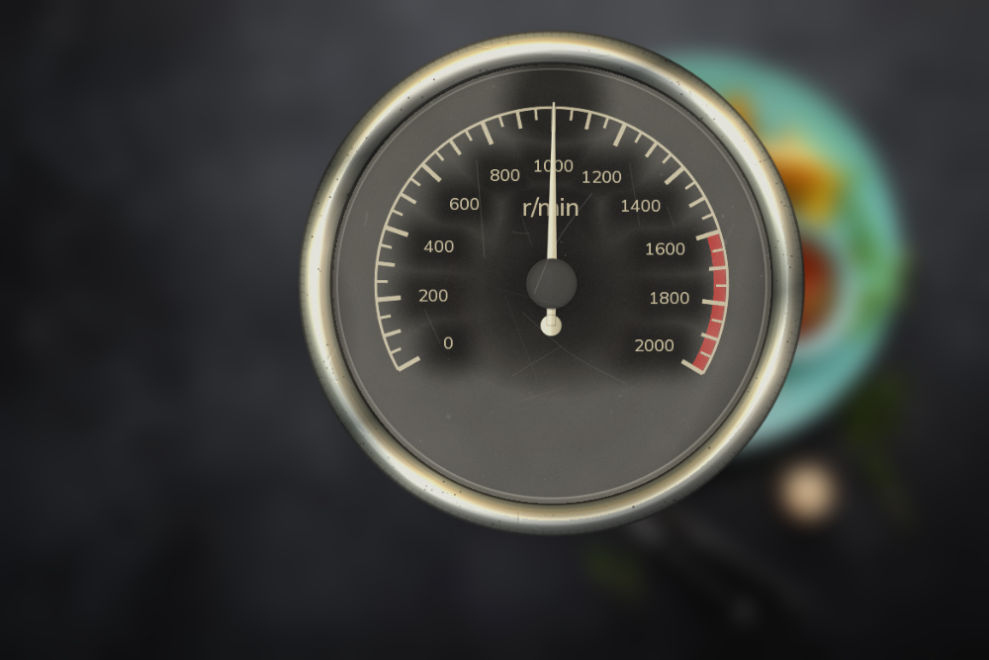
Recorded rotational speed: 1000,rpm
